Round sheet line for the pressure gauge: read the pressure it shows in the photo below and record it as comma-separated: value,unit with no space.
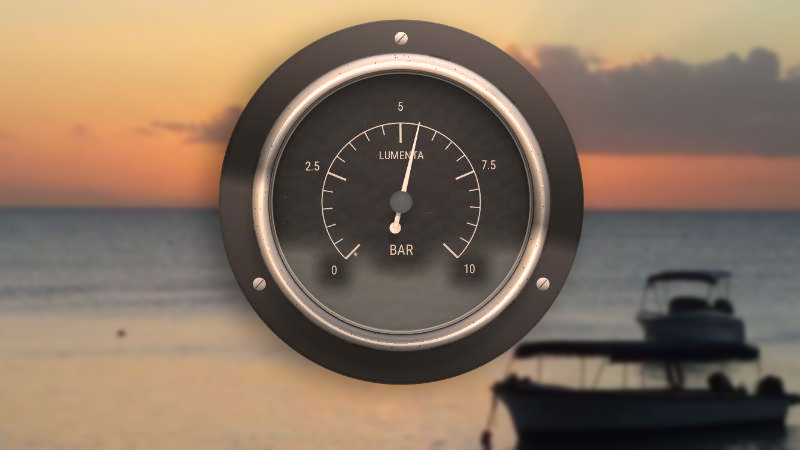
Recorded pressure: 5.5,bar
